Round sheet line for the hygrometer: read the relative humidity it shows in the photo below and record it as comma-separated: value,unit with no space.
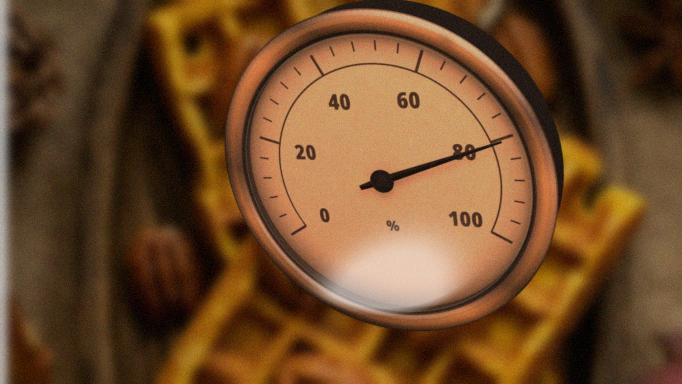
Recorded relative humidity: 80,%
